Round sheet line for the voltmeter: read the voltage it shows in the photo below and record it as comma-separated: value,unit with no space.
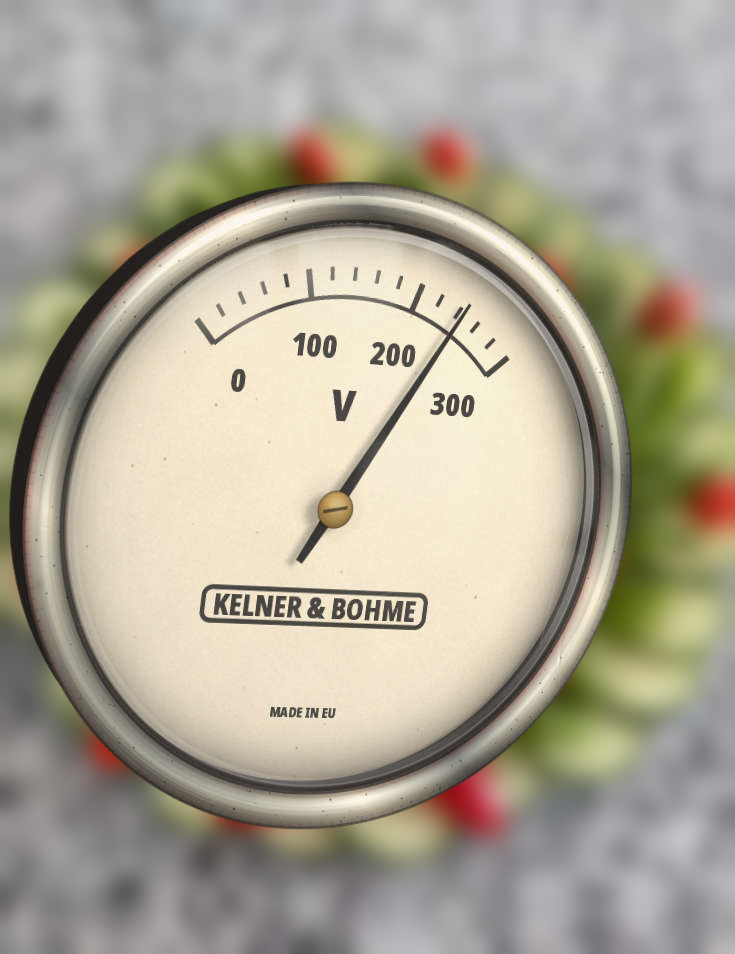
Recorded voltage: 240,V
